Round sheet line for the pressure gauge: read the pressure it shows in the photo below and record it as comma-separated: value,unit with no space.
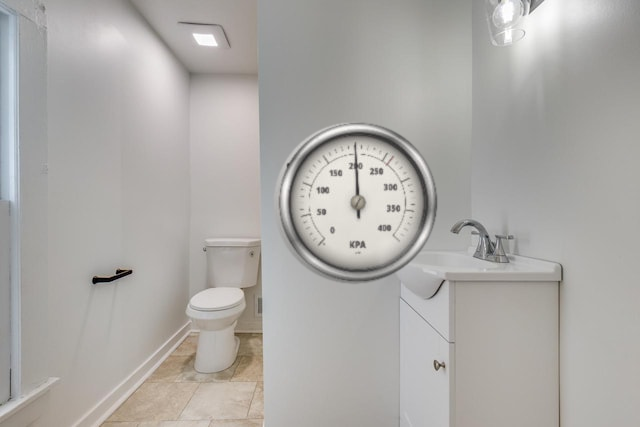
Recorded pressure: 200,kPa
